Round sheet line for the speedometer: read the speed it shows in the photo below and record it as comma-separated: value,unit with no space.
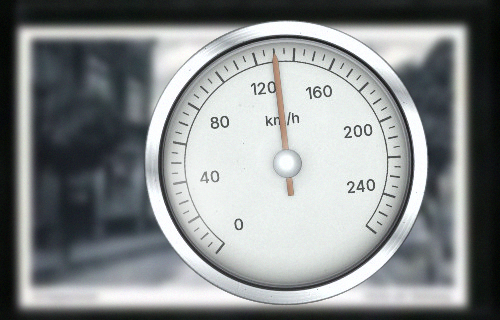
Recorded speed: 130,km/h
